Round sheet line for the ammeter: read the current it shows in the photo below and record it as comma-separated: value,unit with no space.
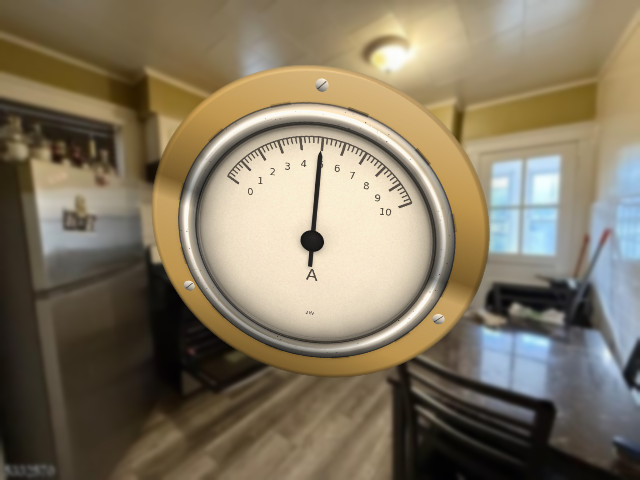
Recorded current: 5,A
